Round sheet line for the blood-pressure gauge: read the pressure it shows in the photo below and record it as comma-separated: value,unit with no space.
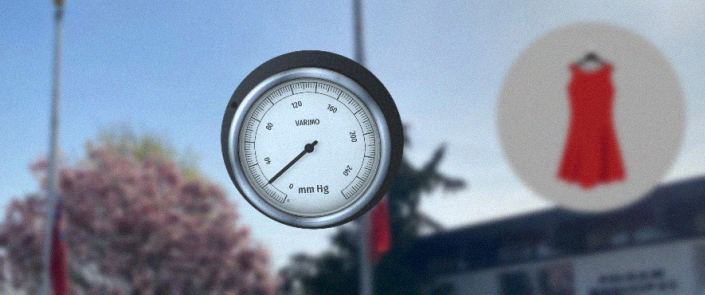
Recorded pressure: 20,mmHg
